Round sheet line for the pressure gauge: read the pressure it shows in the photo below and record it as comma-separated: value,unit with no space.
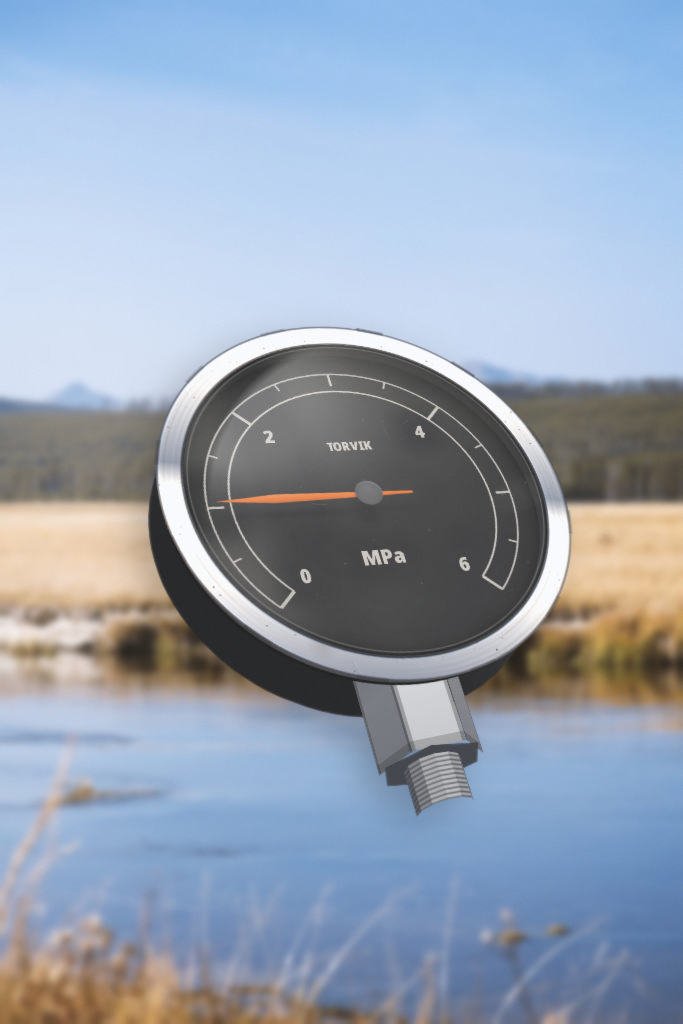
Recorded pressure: 1,MPa
